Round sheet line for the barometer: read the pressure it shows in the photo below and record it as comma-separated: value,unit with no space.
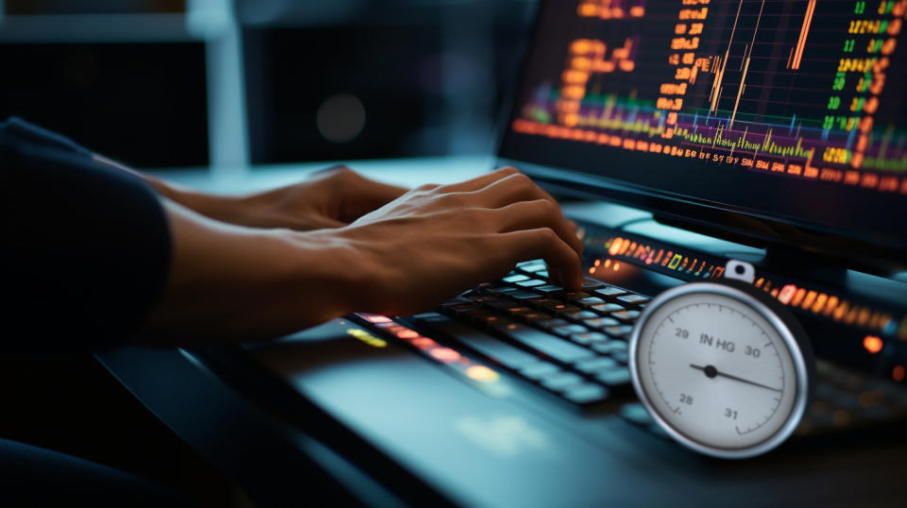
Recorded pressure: 30.4,inHg
